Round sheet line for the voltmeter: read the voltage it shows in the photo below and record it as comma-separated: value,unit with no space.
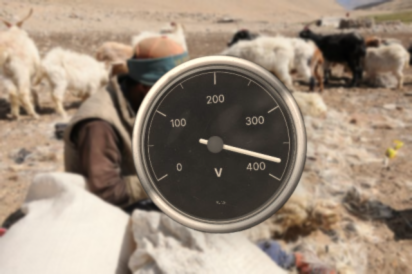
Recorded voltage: 375,V
